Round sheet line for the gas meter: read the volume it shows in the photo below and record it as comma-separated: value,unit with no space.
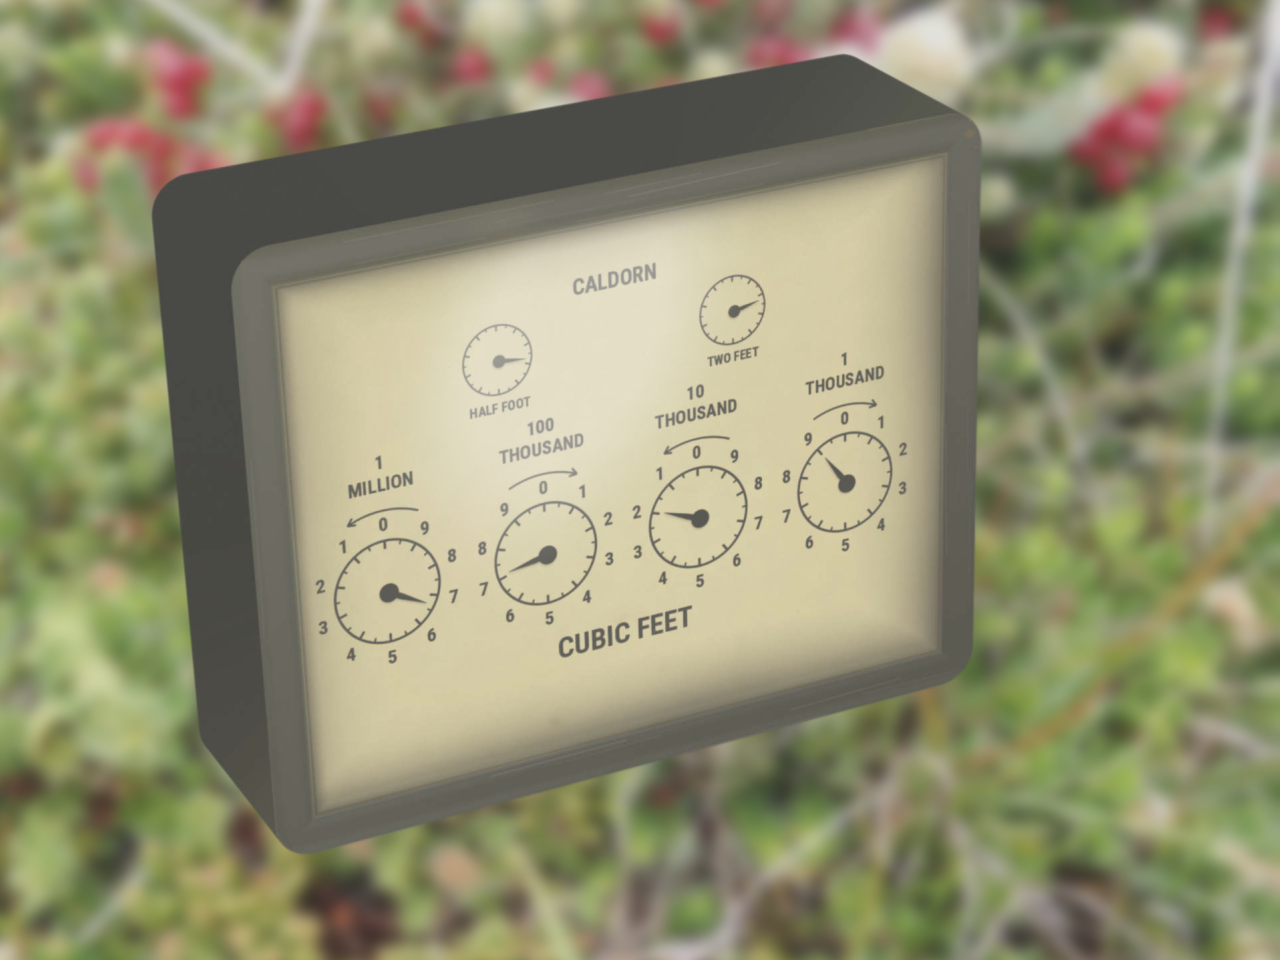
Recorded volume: 671900,ft³
